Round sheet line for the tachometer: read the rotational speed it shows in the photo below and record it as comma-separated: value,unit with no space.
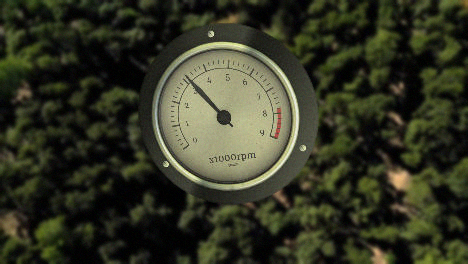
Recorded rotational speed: 3200,rpm
